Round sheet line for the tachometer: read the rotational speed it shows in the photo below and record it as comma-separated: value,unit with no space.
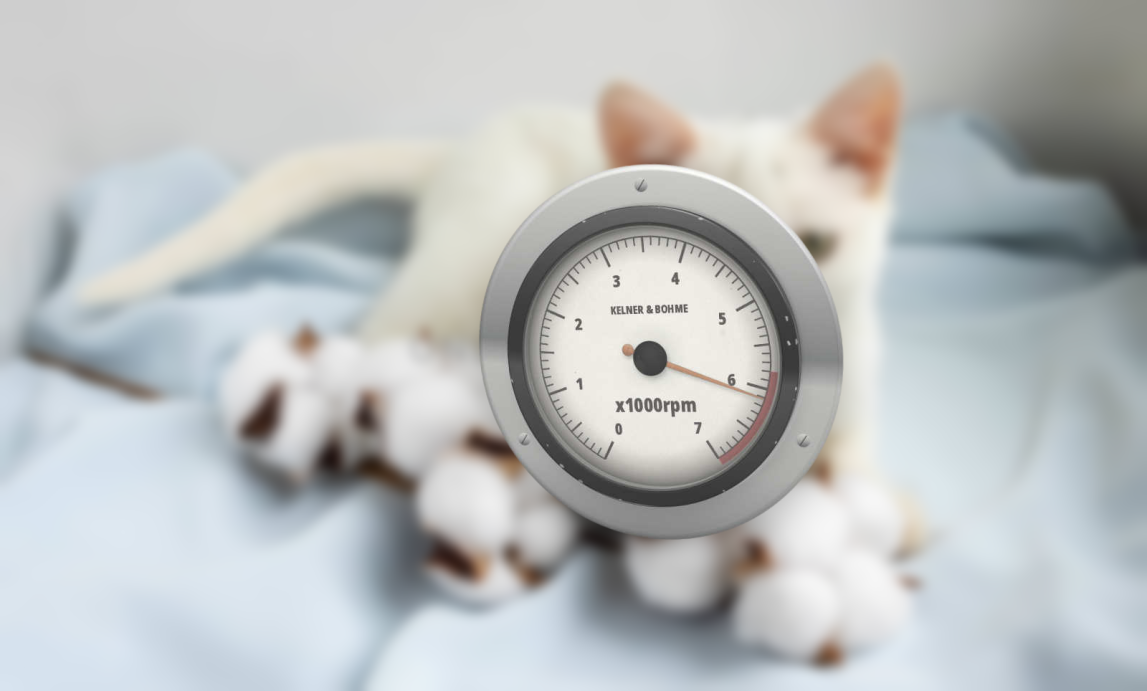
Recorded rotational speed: 6100,rpm
